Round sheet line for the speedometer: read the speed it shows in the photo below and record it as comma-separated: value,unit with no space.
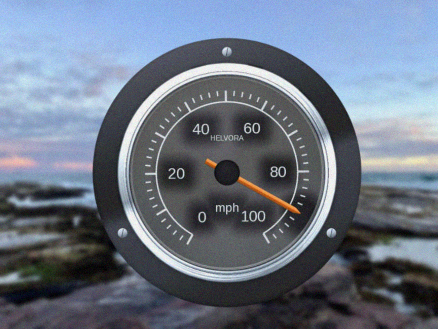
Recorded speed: 90,mph
